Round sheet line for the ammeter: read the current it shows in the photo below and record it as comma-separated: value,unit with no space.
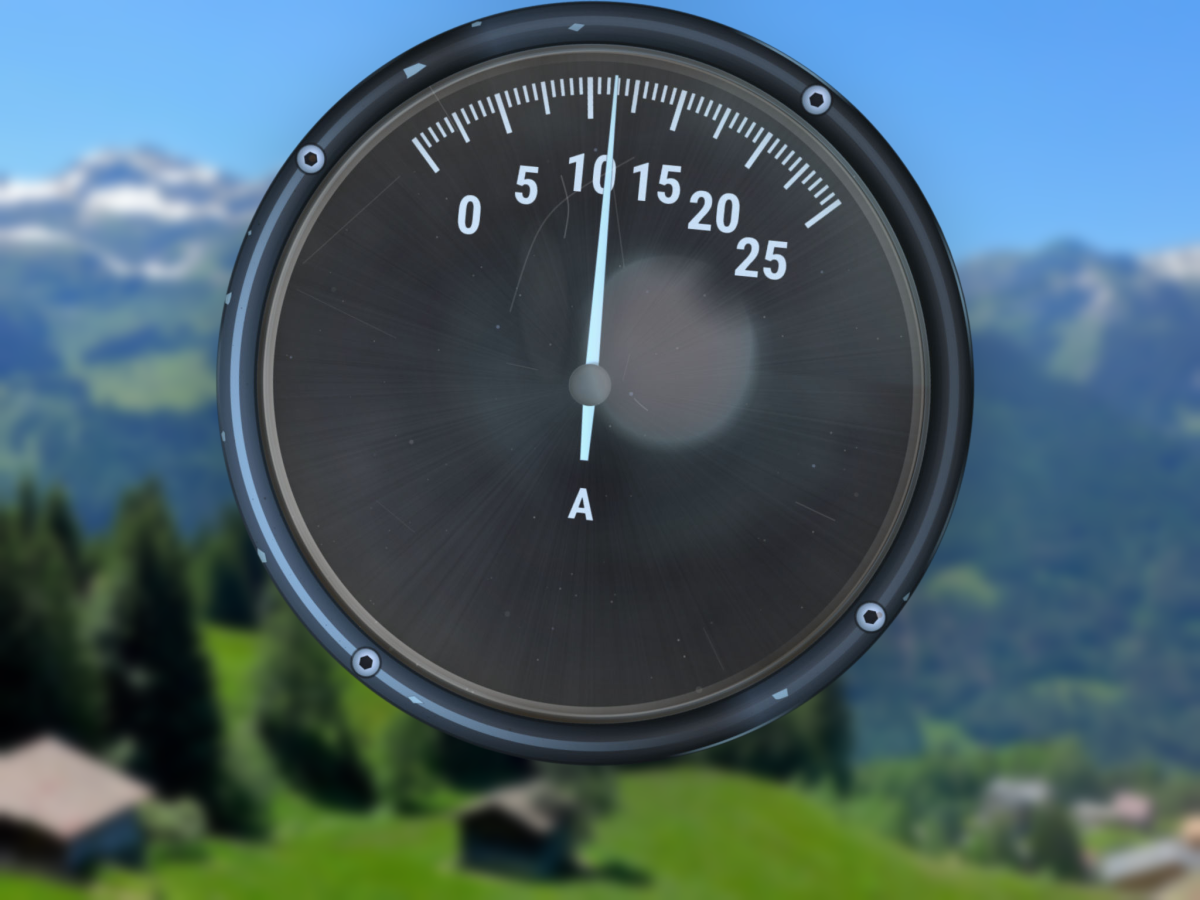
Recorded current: 11.5,A
